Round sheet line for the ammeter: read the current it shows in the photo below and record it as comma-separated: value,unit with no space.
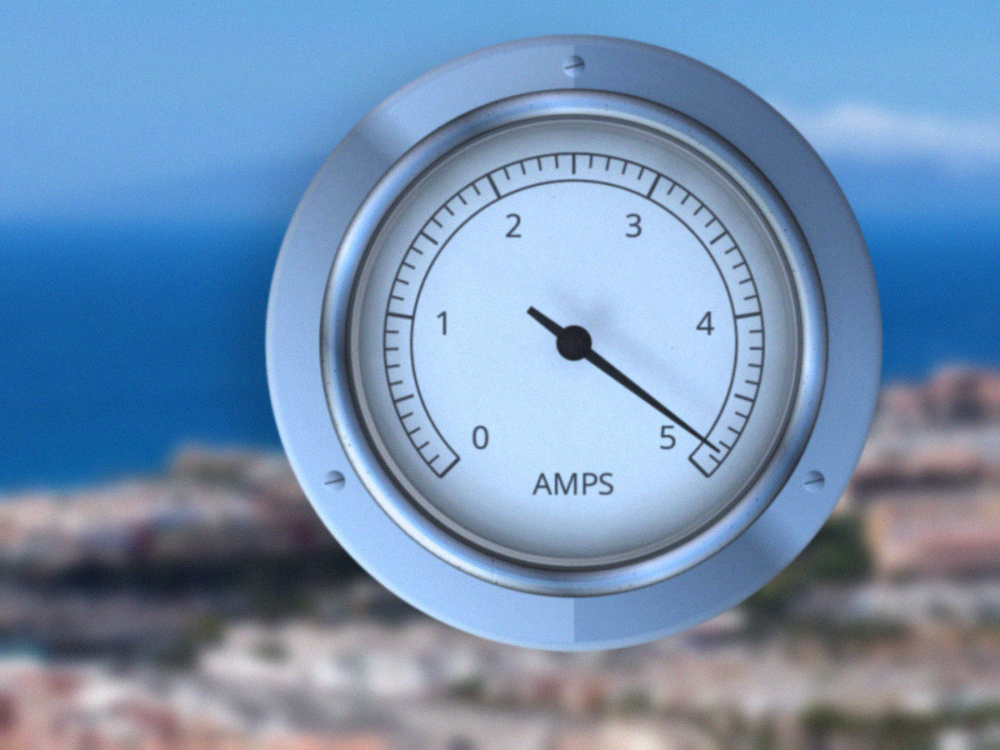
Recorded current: 4.85,A
